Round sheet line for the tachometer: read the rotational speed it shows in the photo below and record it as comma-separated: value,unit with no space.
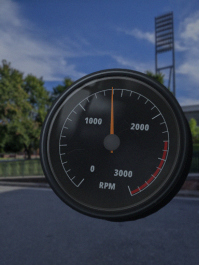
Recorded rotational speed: 1400,rpm
